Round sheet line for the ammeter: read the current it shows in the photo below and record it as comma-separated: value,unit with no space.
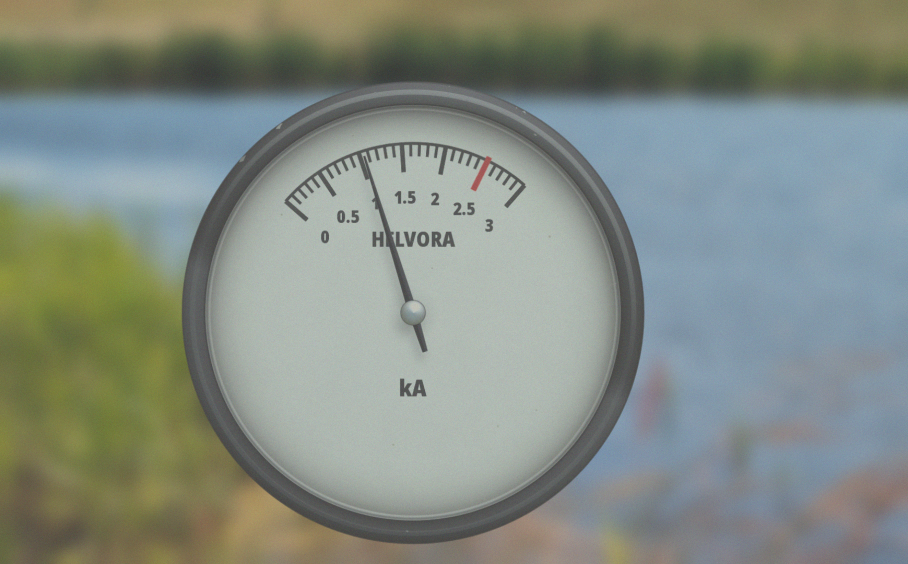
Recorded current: 1.05,kA
